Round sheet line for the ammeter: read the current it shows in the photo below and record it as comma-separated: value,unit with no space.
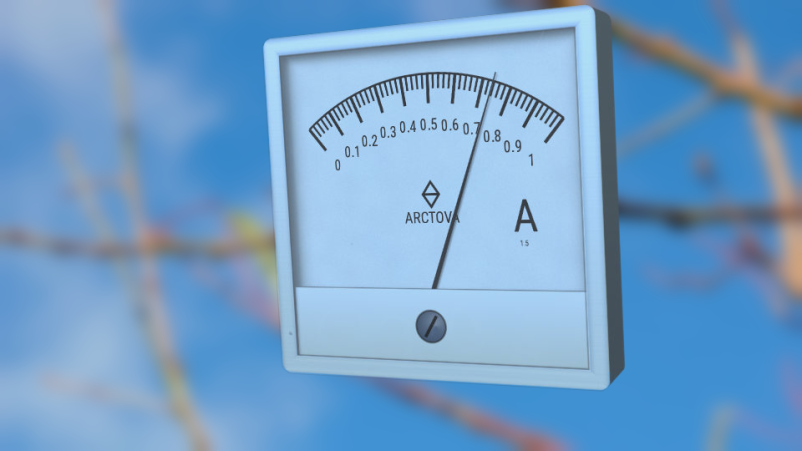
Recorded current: 0.74,A
